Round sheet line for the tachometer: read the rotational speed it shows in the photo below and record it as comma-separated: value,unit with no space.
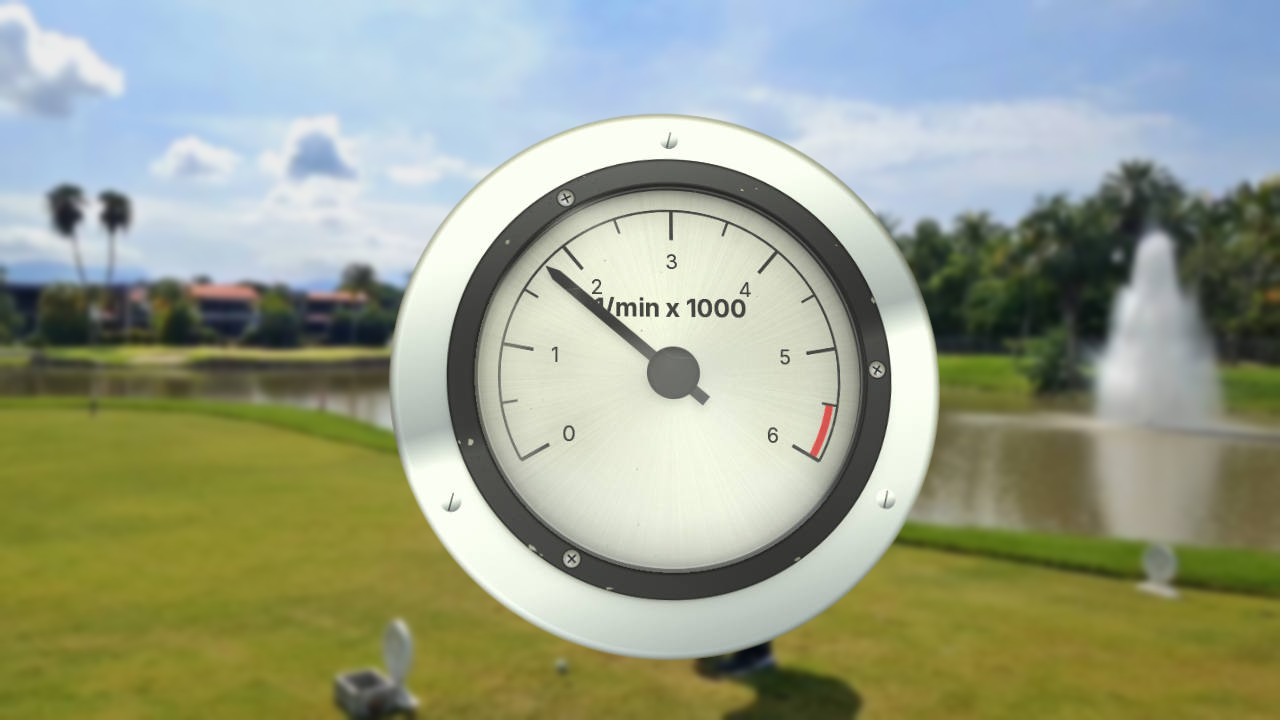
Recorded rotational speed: 1750,rpm
